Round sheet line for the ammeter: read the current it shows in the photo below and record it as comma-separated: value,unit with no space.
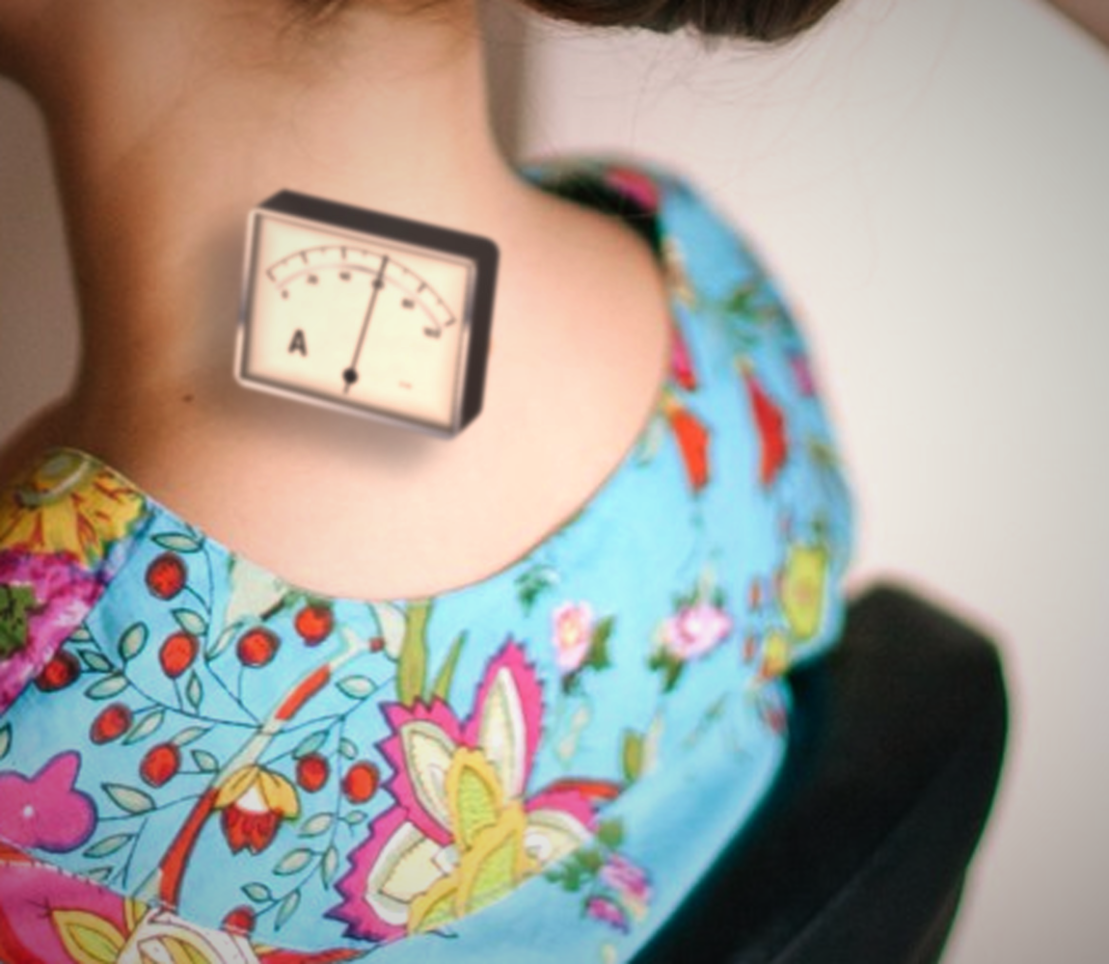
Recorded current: 60,A
